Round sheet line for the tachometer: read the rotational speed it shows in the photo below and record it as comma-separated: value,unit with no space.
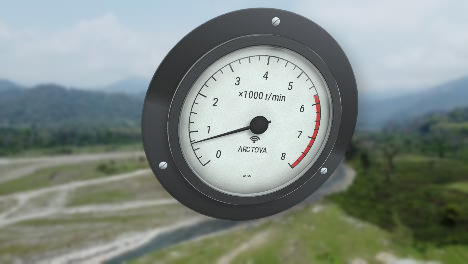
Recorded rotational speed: 750,rpm
